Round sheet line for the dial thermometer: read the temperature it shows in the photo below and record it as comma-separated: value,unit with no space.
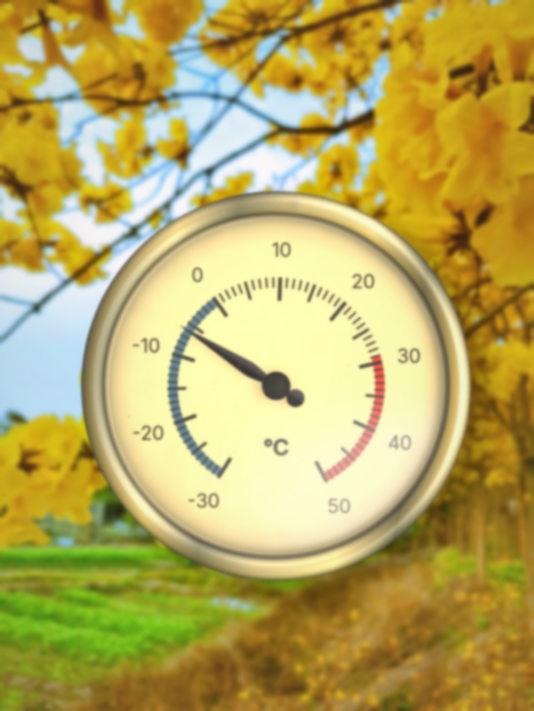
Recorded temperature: -6,°C
